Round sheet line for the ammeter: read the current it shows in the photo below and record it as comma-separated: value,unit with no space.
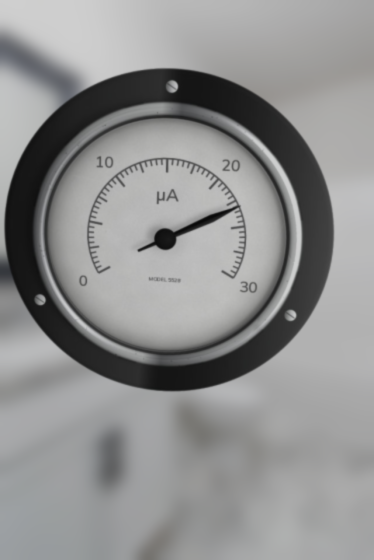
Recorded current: 23,µA
